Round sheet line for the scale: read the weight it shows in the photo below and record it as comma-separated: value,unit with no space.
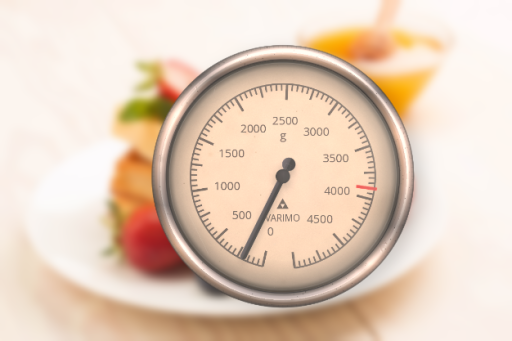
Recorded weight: 200,g
